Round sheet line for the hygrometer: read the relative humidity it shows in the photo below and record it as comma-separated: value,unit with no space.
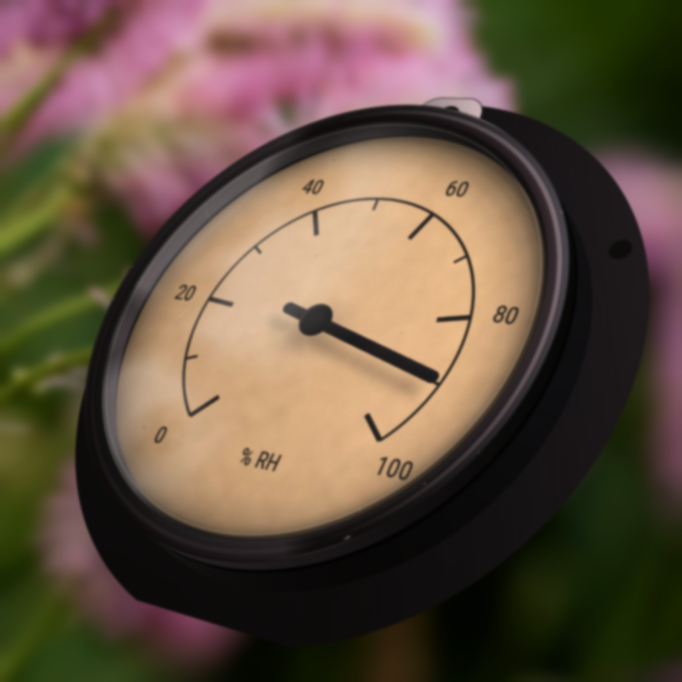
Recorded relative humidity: 90,%
